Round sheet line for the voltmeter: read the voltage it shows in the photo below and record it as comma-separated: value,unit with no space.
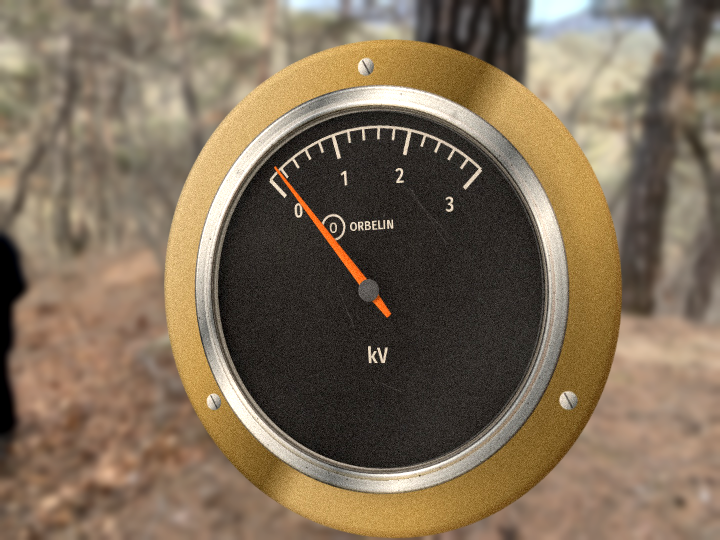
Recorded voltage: 0.2,kV
